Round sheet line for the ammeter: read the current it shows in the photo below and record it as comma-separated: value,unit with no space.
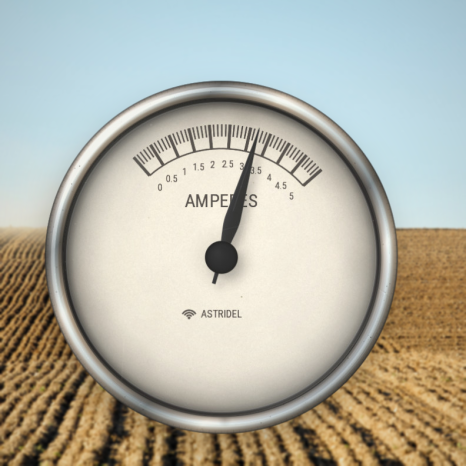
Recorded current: 3.2,A
